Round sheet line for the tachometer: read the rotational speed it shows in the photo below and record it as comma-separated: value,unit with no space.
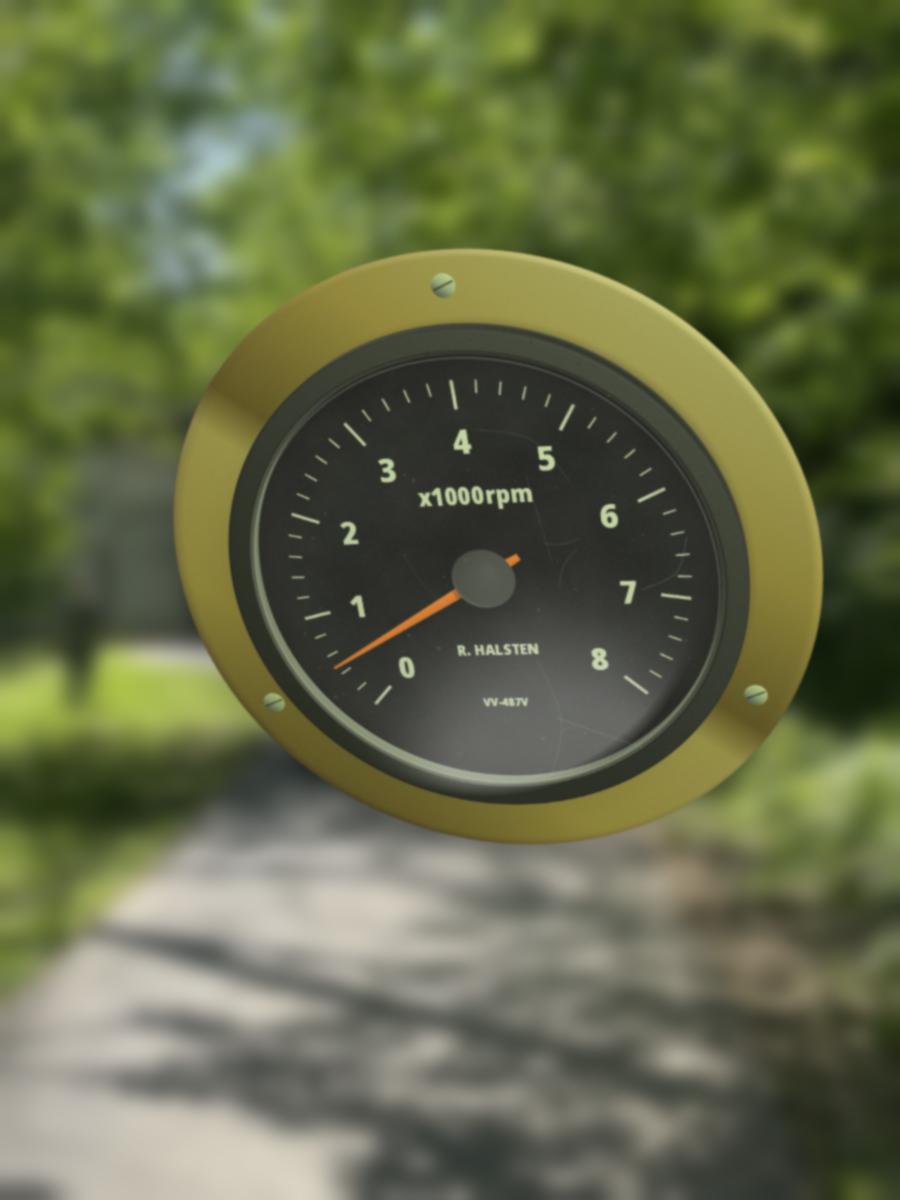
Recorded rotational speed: 500,rpm
